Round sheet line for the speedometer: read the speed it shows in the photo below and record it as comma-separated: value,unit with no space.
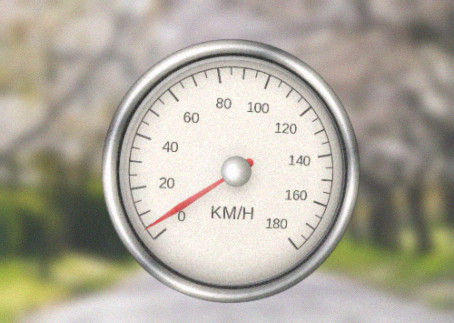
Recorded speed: 5,km/h
